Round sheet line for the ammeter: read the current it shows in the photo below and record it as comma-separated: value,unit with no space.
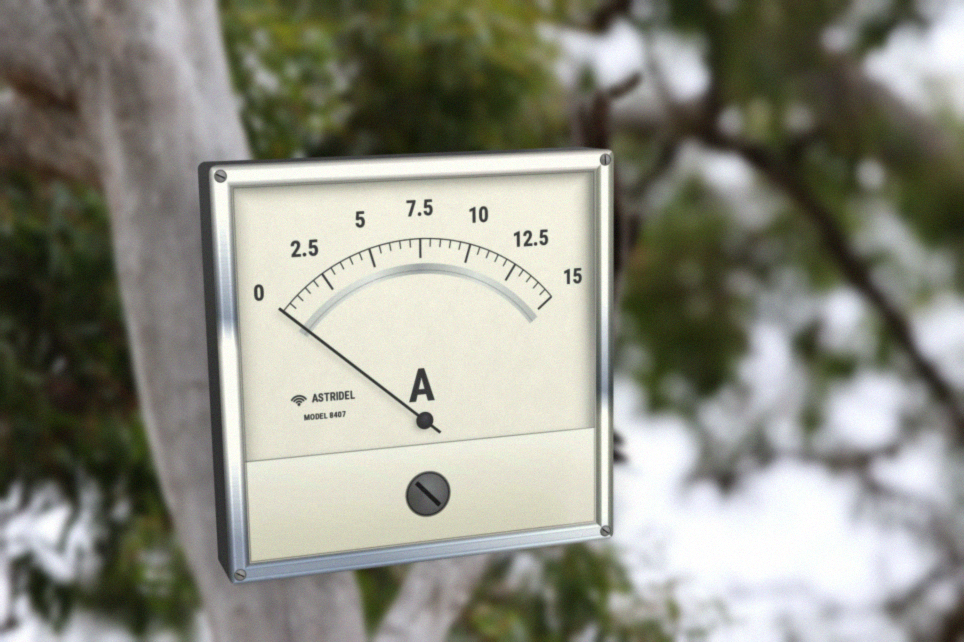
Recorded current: 0,A
